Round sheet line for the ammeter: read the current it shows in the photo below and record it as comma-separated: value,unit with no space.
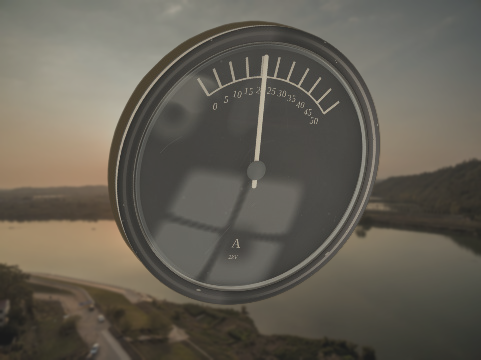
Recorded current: 20,A
